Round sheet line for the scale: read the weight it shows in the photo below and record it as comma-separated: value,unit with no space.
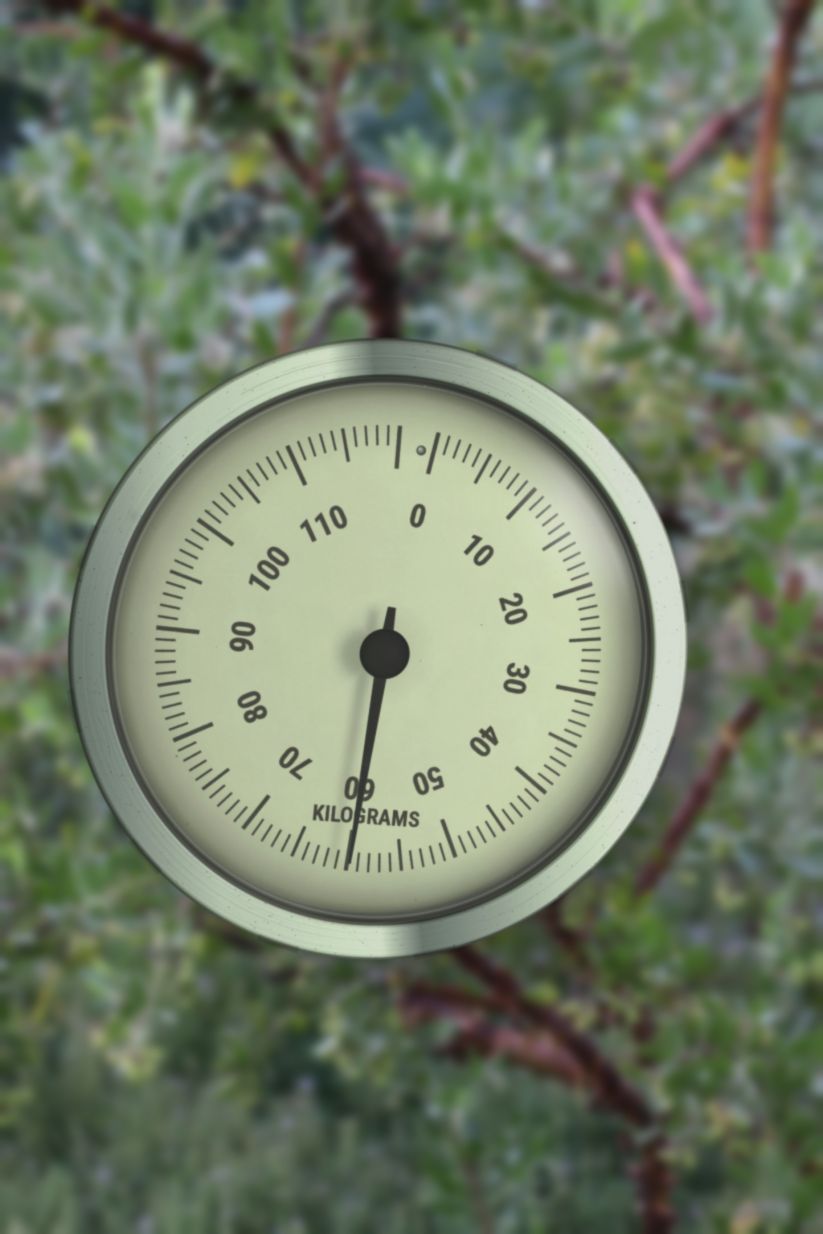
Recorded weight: 60,kg
